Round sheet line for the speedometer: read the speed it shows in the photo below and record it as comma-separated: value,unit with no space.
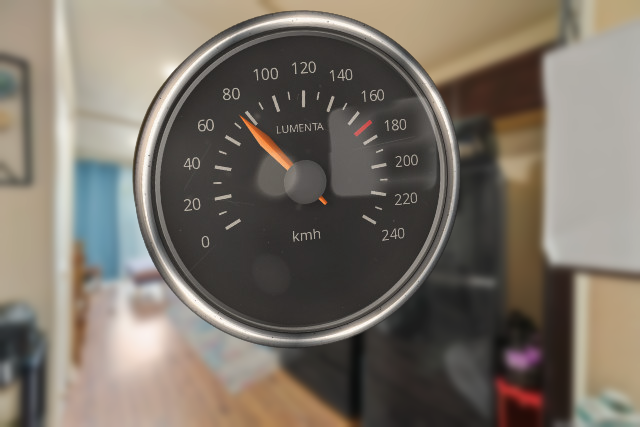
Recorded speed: 75,km/h
